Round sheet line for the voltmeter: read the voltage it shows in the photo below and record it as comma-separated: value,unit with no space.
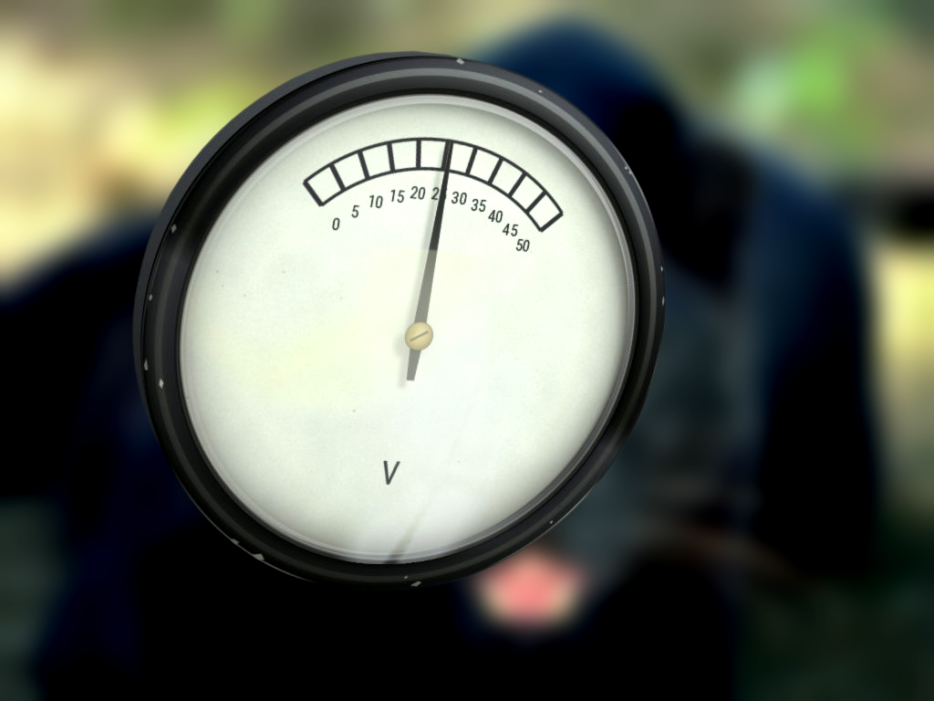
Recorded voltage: 25,V
